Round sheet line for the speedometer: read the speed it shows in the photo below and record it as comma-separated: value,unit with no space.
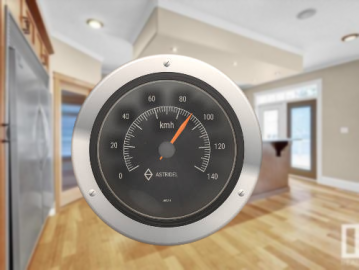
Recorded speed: 90,km/h
